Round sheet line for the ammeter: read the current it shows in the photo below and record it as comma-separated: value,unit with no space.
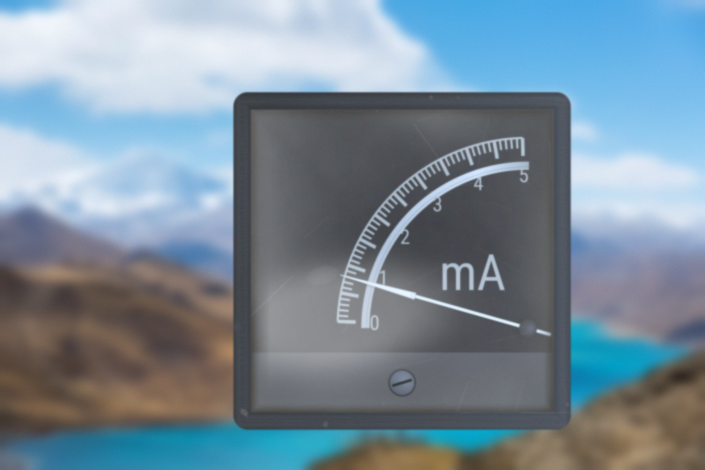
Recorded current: 0.8,mA
